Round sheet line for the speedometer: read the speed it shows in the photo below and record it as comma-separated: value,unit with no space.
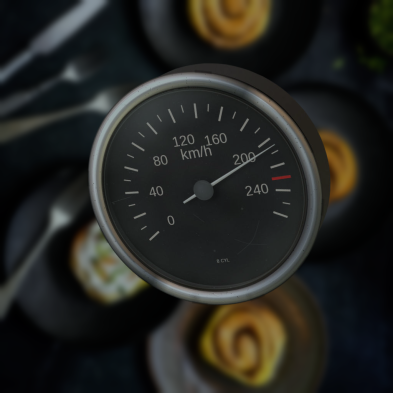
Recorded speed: 205,km/h
